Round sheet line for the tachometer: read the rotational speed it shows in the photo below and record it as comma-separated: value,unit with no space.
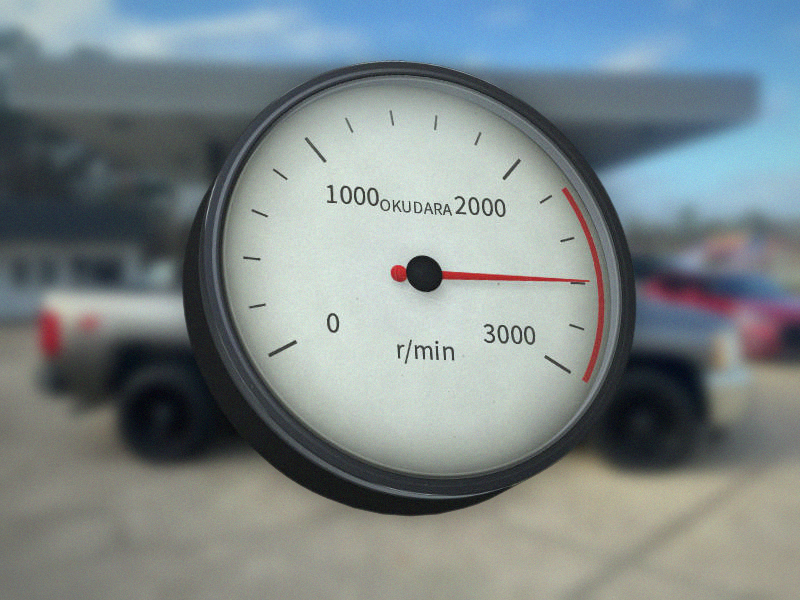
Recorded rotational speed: 2600,rpm
